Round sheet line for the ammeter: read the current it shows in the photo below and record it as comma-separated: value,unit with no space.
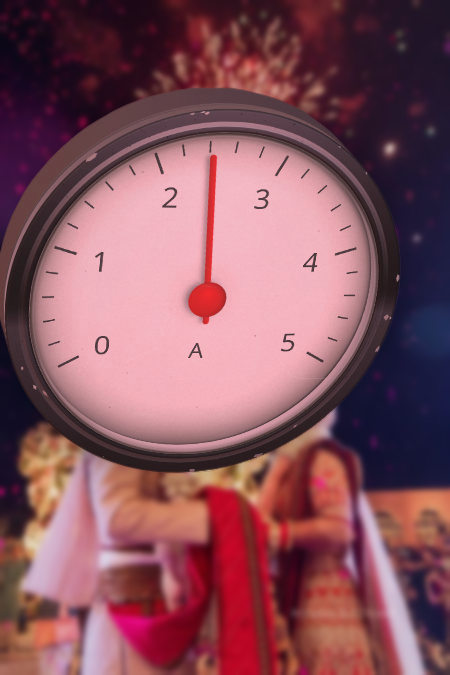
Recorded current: 2.4,A
